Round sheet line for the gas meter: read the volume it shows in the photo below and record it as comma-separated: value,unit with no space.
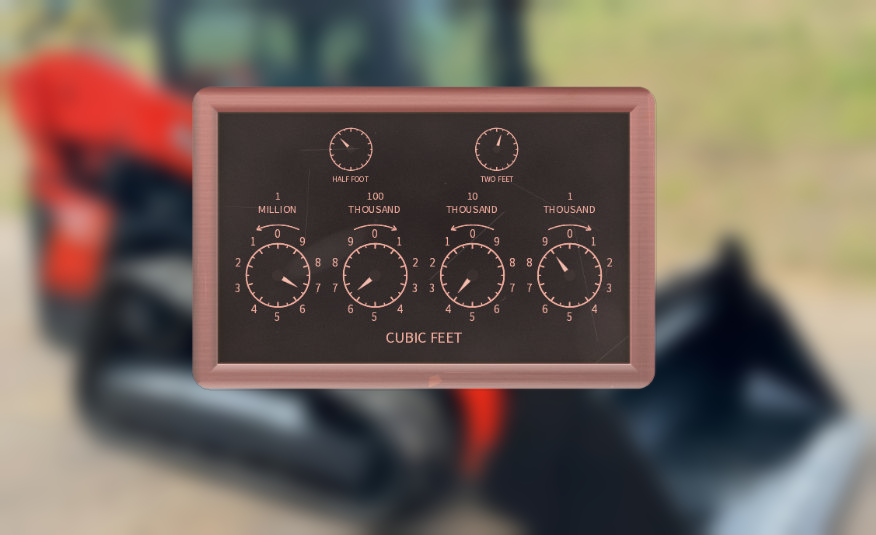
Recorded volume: 663900,ft³
